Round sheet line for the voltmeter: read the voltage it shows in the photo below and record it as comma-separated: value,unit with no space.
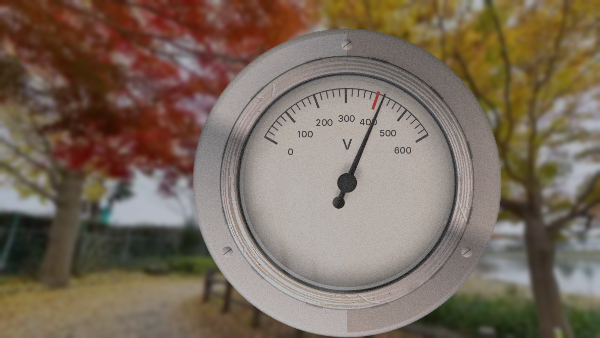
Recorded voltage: 420,V
